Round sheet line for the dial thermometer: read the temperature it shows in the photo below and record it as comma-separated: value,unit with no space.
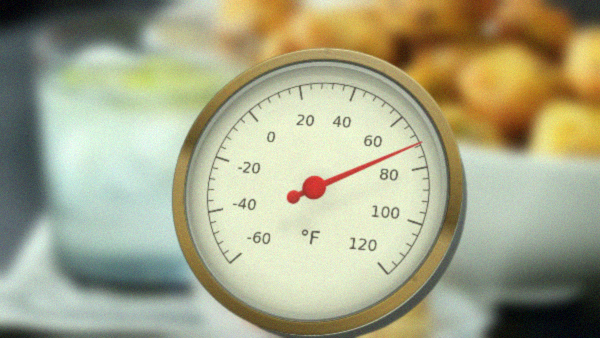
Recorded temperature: 72,°F
